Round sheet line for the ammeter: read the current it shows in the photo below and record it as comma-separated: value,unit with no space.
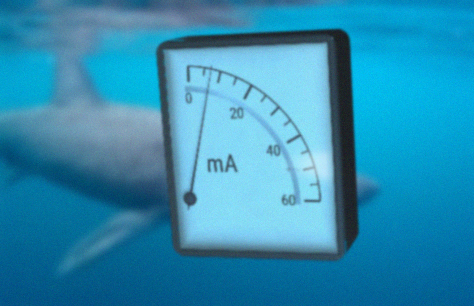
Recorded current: 7.5,mA
